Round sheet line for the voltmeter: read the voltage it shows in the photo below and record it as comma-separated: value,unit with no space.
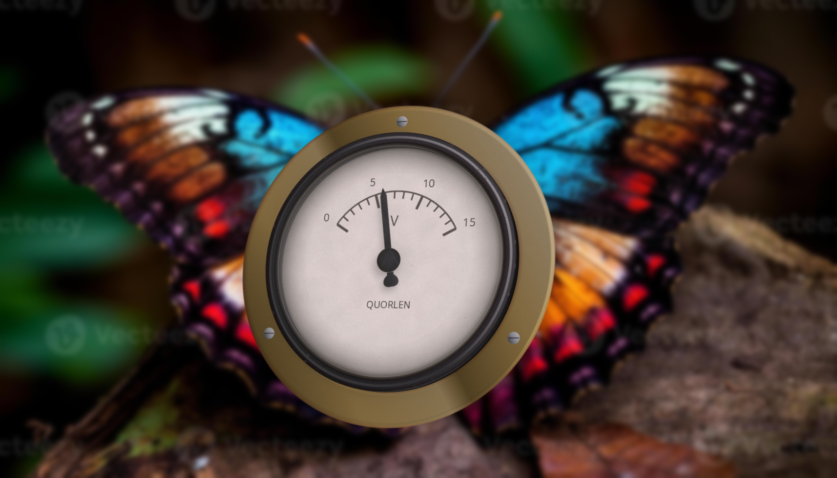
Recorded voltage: 6,V
